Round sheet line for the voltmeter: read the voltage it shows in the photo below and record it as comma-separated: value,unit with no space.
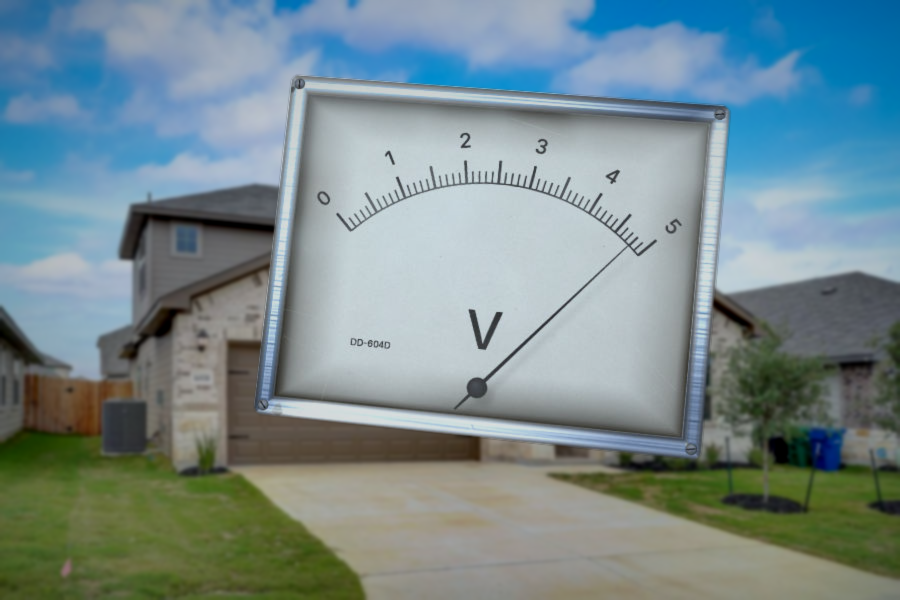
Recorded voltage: 4.8,V
